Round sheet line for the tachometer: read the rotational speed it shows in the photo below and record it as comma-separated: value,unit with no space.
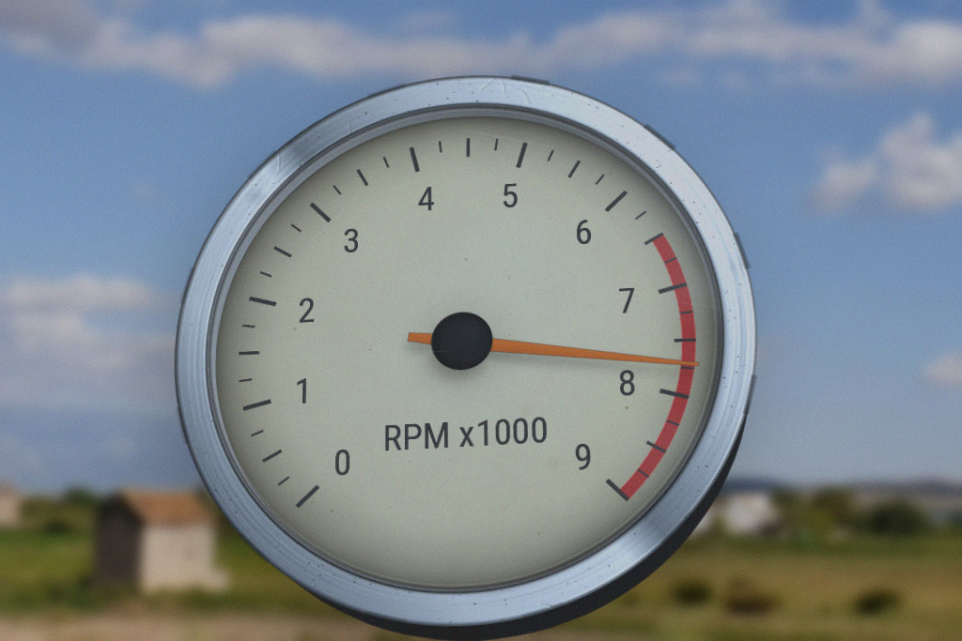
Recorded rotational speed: 7750,rpm
